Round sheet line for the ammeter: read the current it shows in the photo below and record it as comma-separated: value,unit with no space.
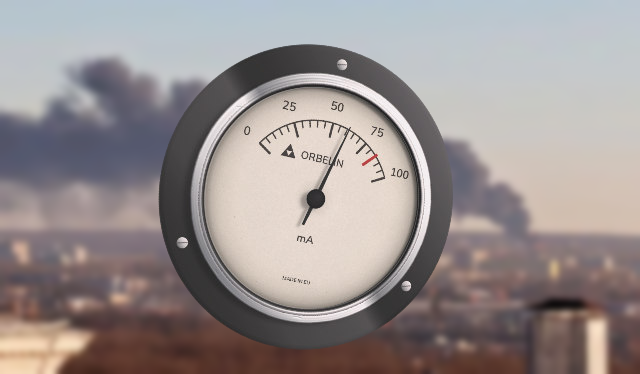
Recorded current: 60,mA
